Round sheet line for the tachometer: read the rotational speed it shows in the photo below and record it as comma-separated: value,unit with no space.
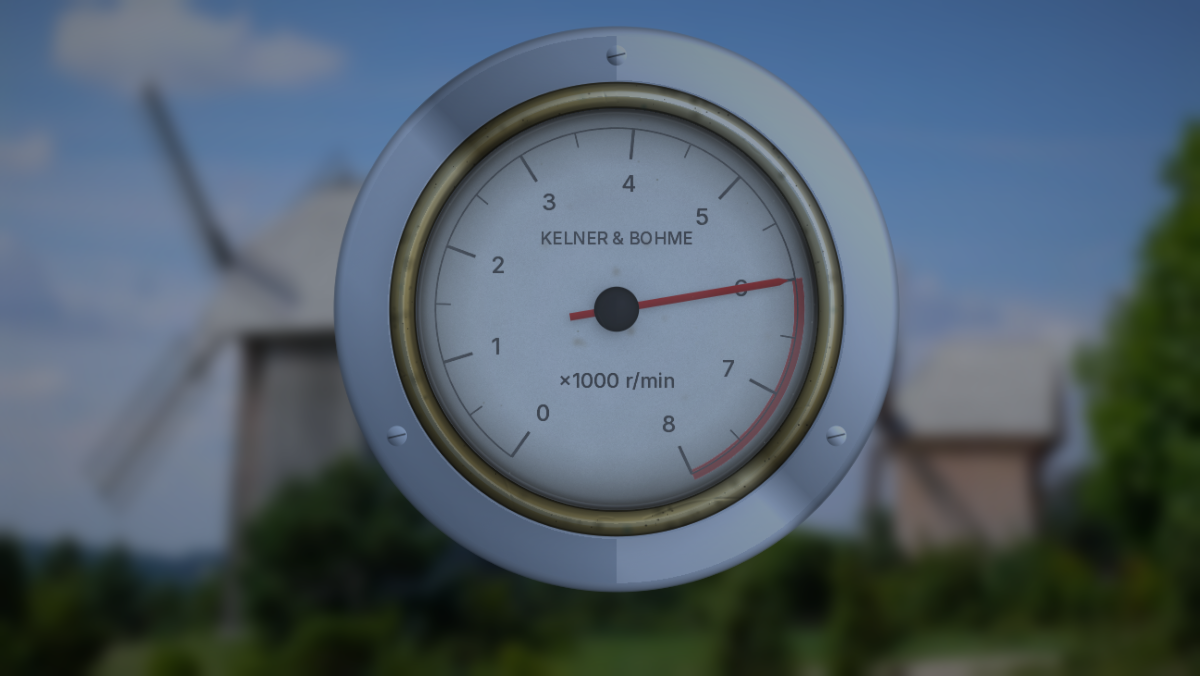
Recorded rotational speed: 6000,rpm
